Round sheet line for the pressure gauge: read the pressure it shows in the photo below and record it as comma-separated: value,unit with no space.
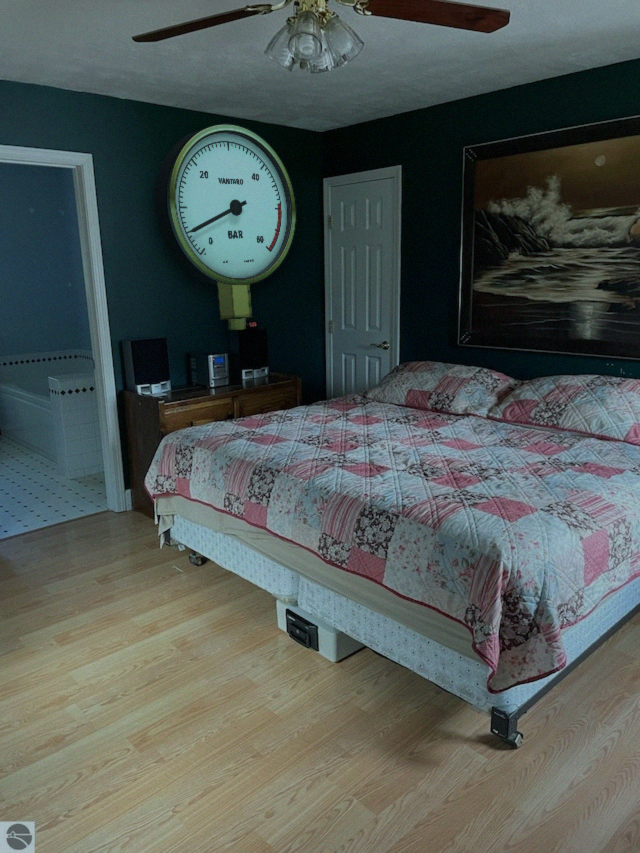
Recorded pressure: 5,bar
